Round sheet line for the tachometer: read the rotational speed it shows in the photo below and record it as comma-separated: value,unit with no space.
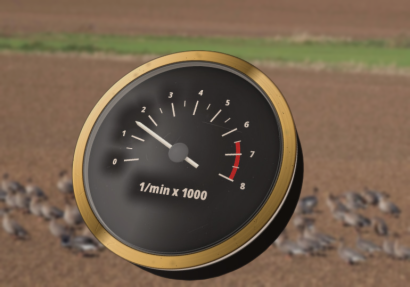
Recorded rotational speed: 1500,rpm
